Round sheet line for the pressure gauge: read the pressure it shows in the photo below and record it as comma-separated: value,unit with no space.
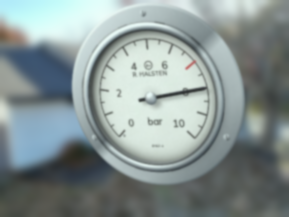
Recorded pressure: 8,bar
